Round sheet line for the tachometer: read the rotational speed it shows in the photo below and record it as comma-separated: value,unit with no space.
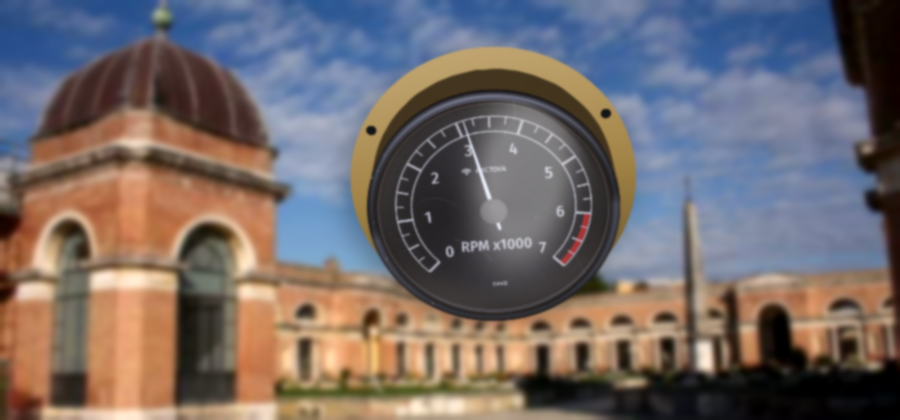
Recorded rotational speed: 3125,rpm
